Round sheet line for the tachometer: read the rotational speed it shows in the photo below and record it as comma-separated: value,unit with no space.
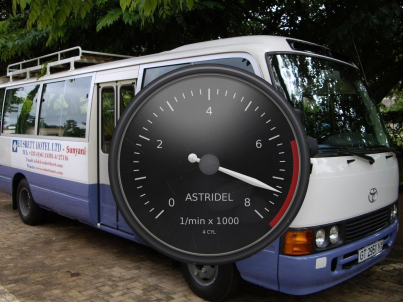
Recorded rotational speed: 7300,rpm
